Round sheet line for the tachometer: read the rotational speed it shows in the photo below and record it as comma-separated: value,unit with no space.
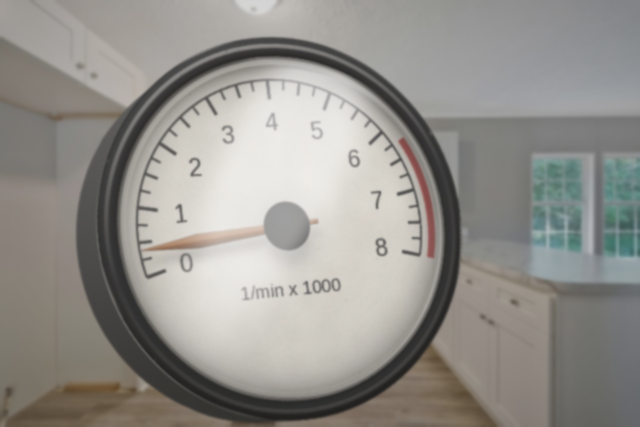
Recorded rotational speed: 375,rpm
